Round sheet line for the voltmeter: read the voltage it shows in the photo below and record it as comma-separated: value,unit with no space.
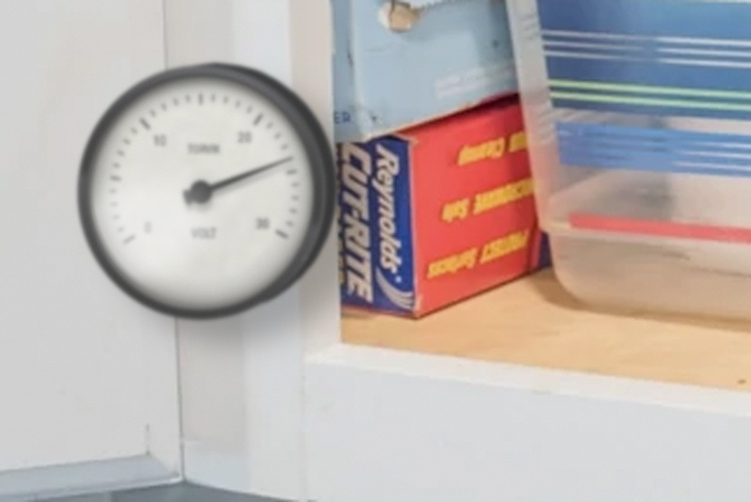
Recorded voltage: 24,V
